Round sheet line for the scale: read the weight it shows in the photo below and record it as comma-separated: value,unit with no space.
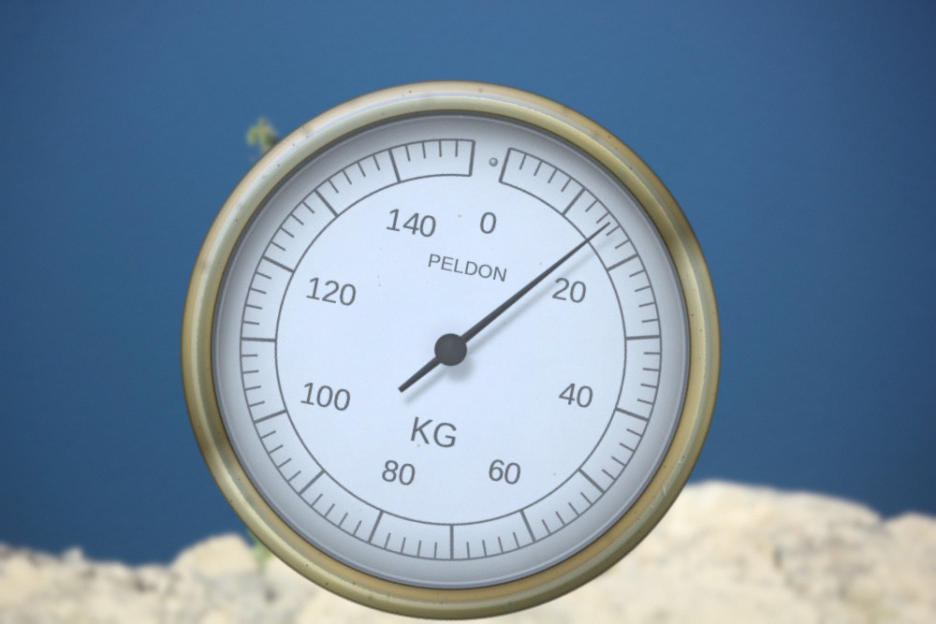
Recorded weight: 15,kg
